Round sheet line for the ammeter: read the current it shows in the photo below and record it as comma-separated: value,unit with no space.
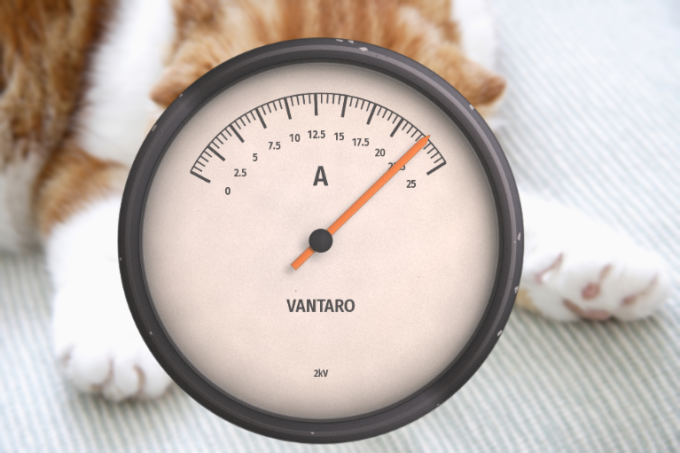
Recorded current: 22.5,A
